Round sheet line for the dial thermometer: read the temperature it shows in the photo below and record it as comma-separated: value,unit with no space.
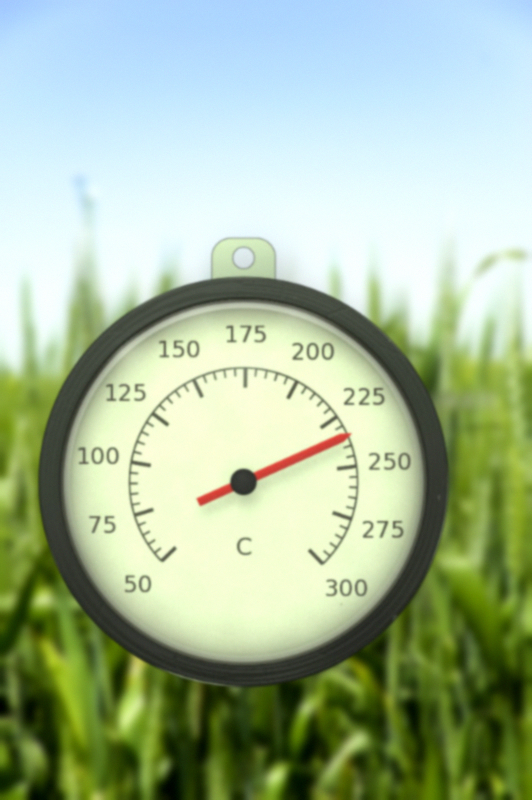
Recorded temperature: 235,°C
